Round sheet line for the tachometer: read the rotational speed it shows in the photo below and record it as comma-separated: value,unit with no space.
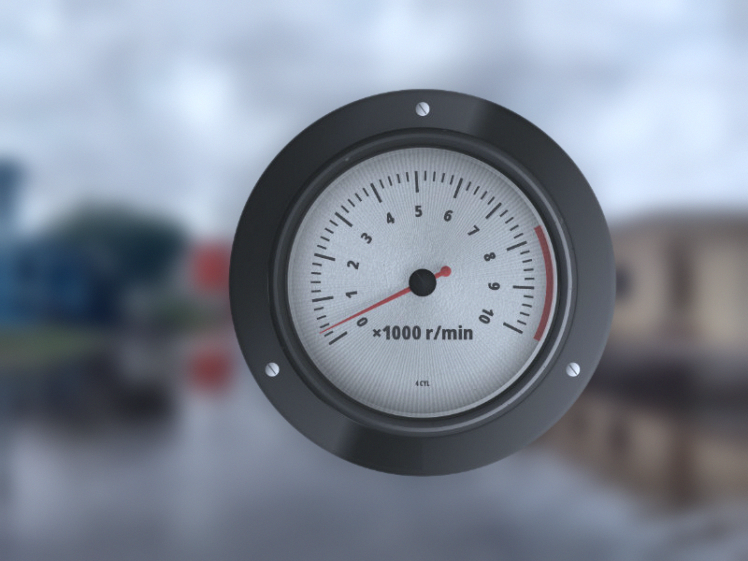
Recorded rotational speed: 300,rpm
